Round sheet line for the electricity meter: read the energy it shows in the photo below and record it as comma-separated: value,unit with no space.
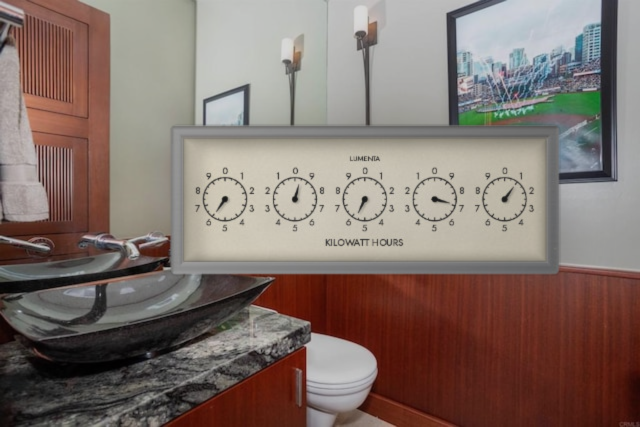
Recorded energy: 59571,kWh
